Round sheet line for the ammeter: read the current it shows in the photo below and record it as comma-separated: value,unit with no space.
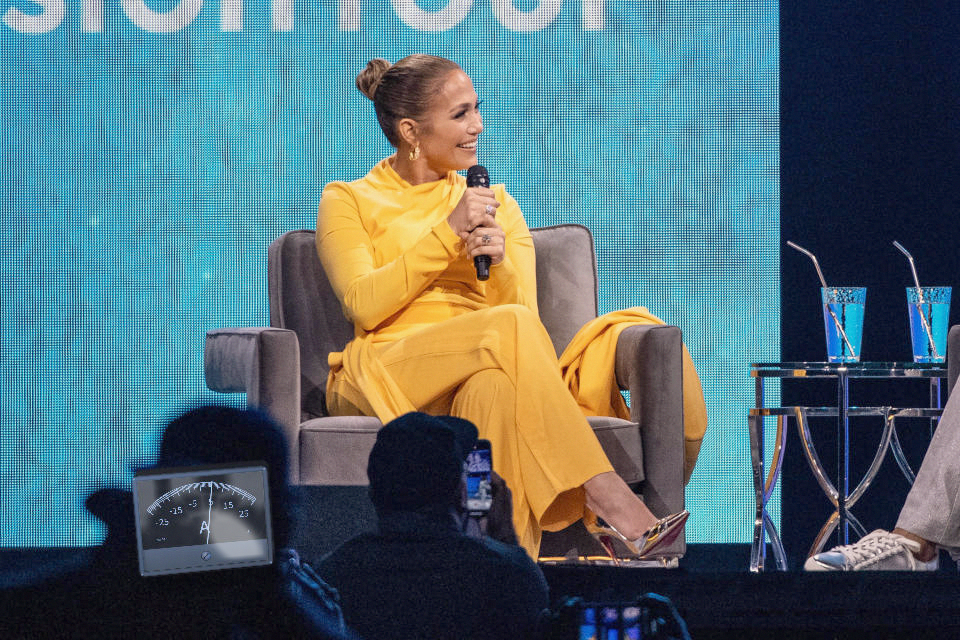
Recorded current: 5,A
